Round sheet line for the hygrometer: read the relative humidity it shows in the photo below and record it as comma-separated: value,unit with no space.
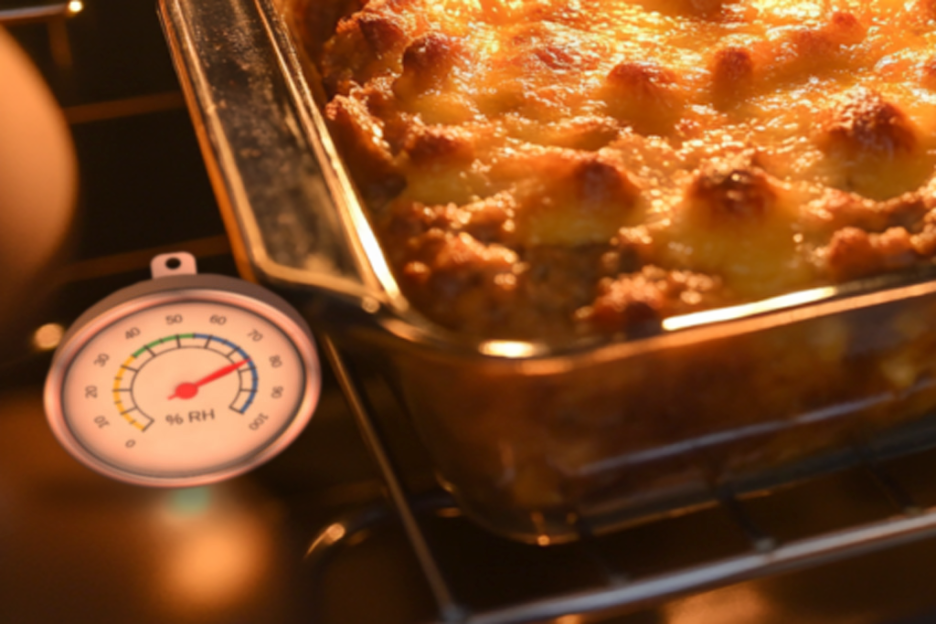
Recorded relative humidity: 75,%
